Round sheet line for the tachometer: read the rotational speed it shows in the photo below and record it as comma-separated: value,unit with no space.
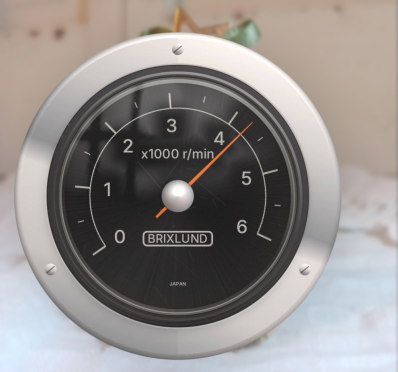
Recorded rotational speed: 4250,rpm
